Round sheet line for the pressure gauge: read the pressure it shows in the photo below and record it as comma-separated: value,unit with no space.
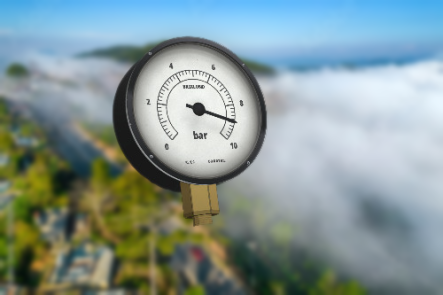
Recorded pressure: 9,bar
